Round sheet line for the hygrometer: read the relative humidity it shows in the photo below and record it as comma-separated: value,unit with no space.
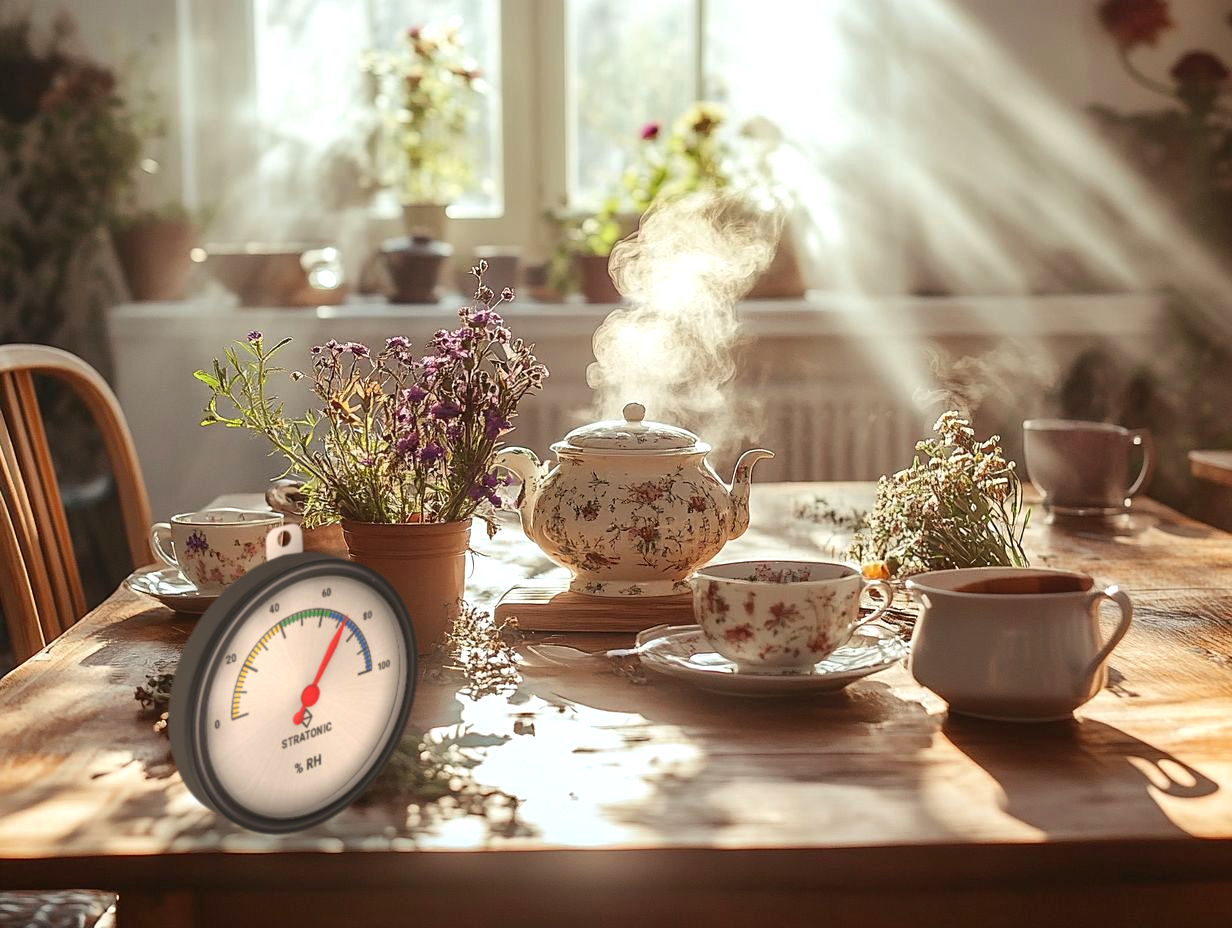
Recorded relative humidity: 70,%
